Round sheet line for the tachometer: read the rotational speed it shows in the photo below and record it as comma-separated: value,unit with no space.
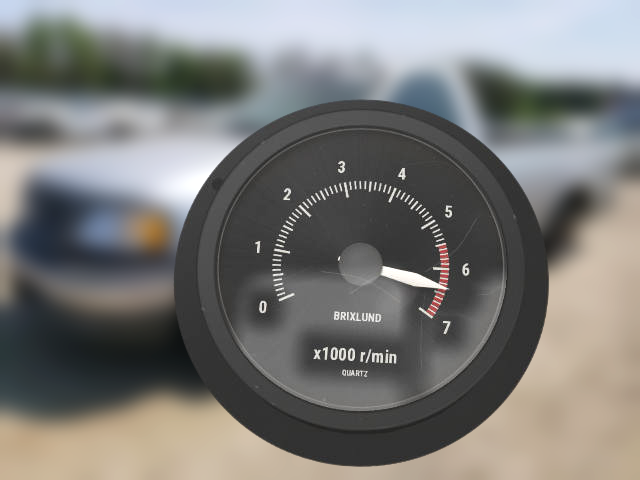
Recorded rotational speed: 6400,rpm
